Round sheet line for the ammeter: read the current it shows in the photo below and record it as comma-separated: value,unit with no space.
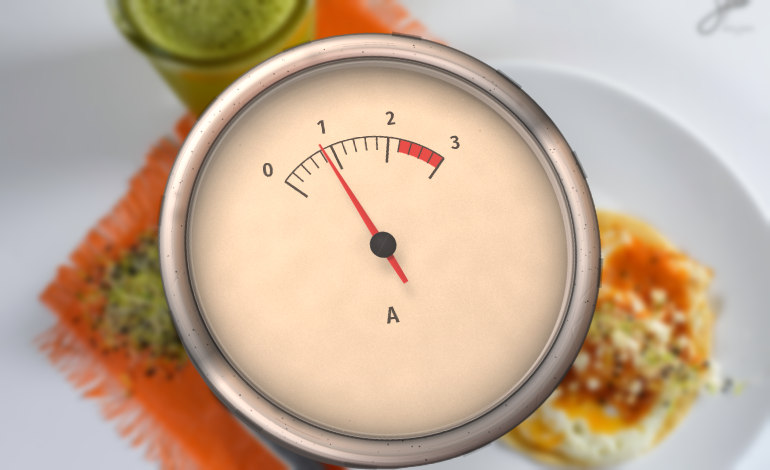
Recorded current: 0.8,A
